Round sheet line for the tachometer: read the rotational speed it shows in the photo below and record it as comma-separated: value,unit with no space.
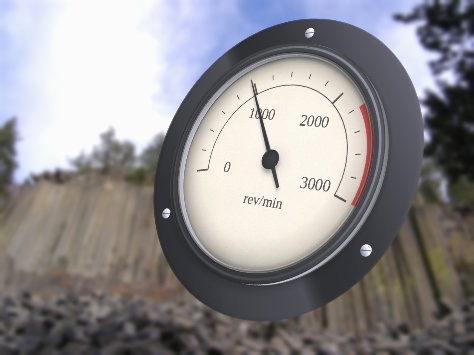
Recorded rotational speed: 1000,rpm
